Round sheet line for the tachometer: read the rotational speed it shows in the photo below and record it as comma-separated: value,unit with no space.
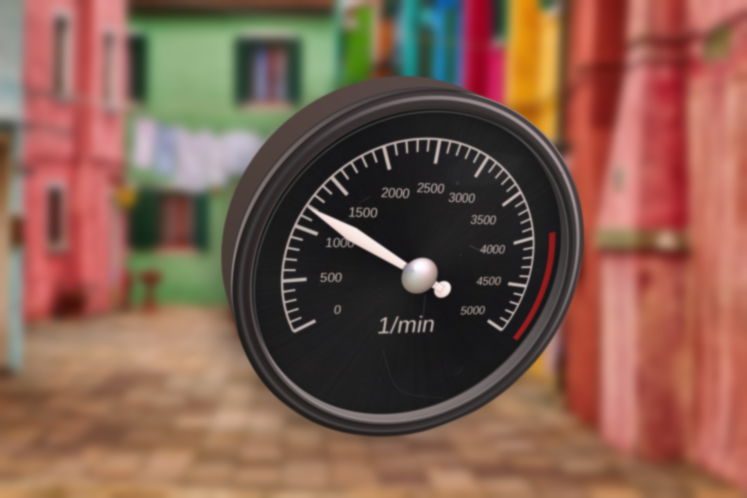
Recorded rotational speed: 1200,rpm
